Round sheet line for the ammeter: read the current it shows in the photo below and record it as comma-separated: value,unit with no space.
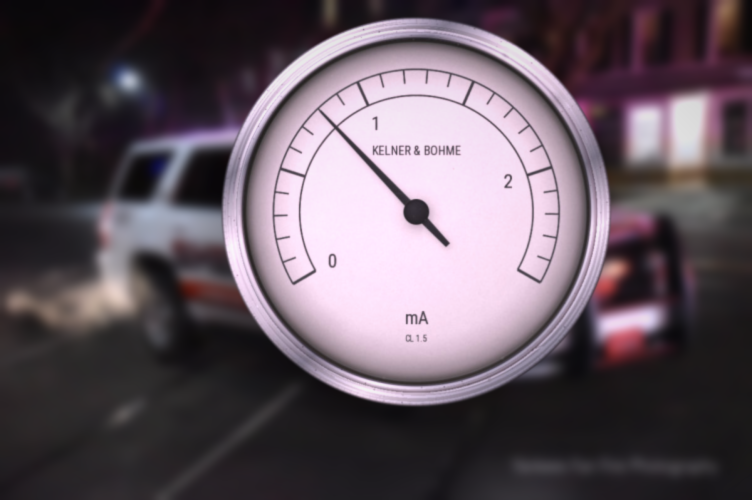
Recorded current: 0.8,mA
